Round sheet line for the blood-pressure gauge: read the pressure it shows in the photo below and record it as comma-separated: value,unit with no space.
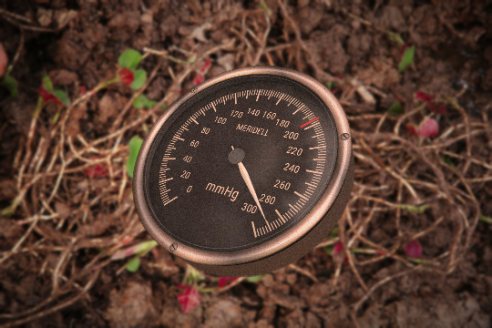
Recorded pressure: 290,mmHg
